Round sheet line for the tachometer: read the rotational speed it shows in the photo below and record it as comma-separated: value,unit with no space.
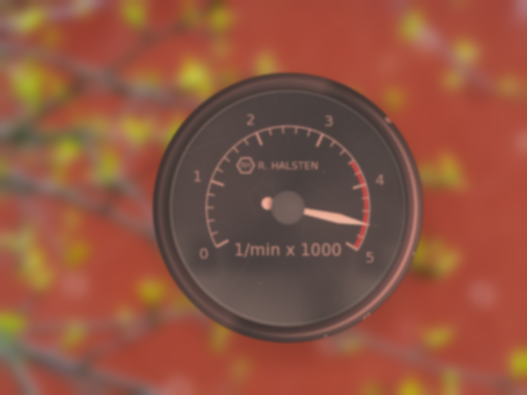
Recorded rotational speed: 4600,rpm
